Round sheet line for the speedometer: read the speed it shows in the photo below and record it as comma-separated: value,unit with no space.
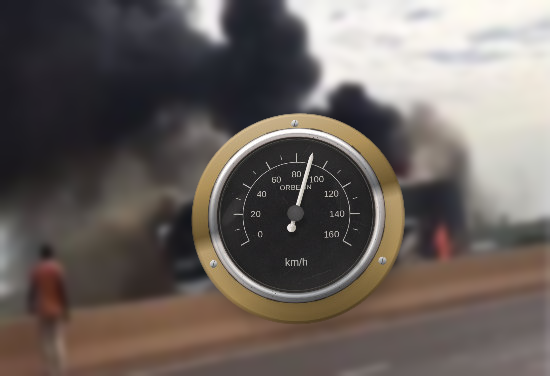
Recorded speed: 90,km/h
